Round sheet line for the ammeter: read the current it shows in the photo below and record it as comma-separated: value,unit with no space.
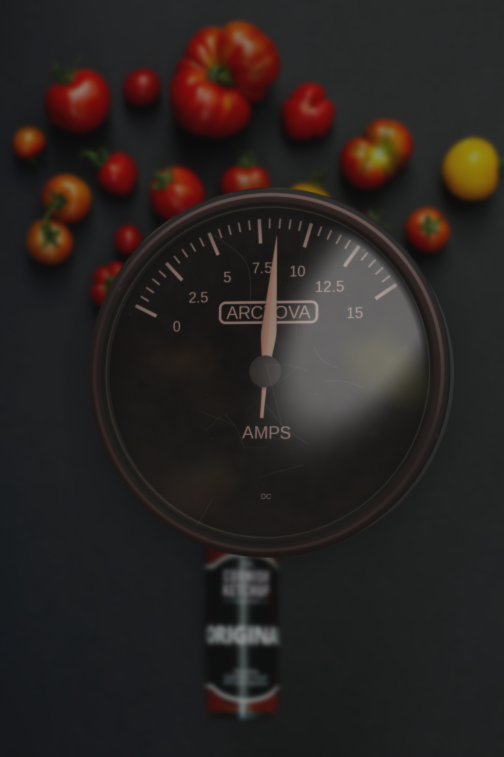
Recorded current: 8.5,A
